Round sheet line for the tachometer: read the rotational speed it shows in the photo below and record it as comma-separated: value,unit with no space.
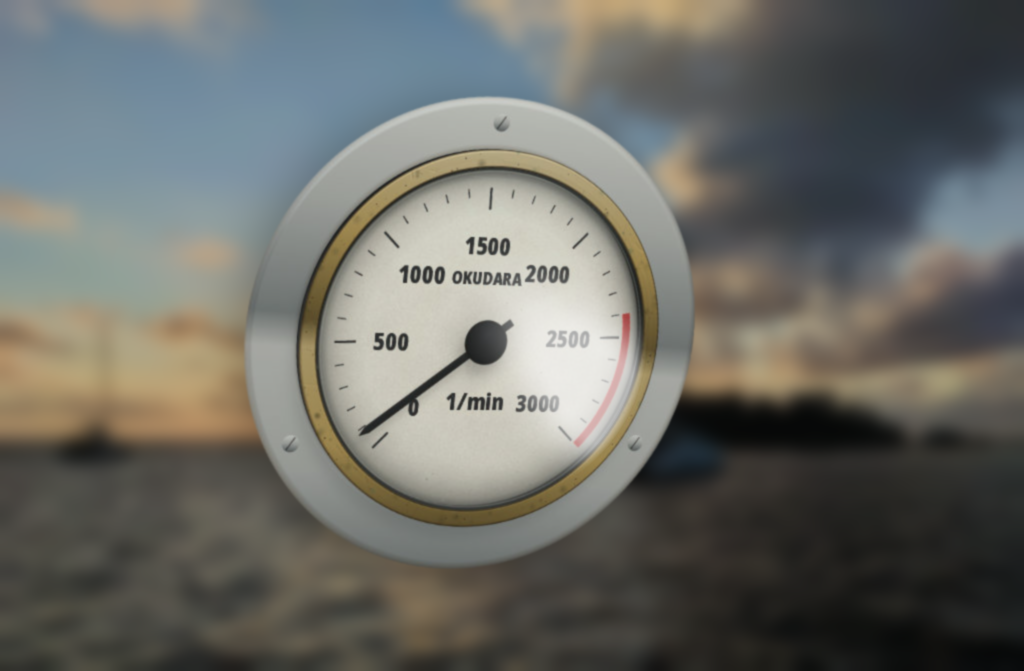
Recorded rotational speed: 100,rpm
